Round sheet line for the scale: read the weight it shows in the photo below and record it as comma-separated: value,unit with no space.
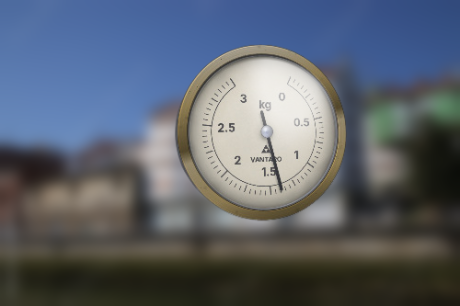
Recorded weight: 1.4,kg
